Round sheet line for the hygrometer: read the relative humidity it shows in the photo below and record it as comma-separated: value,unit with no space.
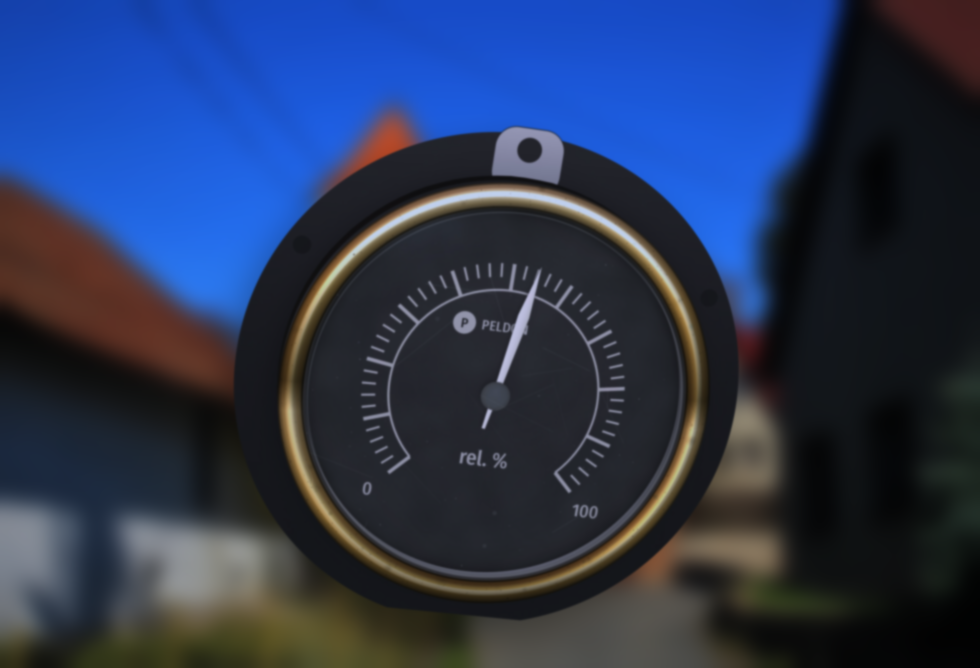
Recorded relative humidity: 54,%
